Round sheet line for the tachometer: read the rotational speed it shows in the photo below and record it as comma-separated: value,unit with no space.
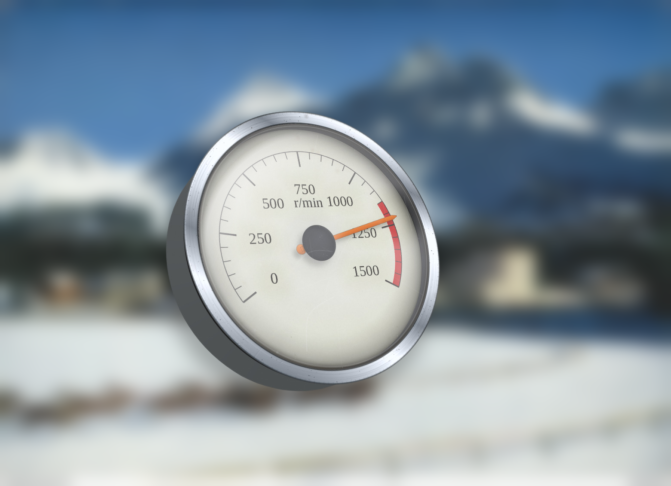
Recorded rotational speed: 1225,rpm
